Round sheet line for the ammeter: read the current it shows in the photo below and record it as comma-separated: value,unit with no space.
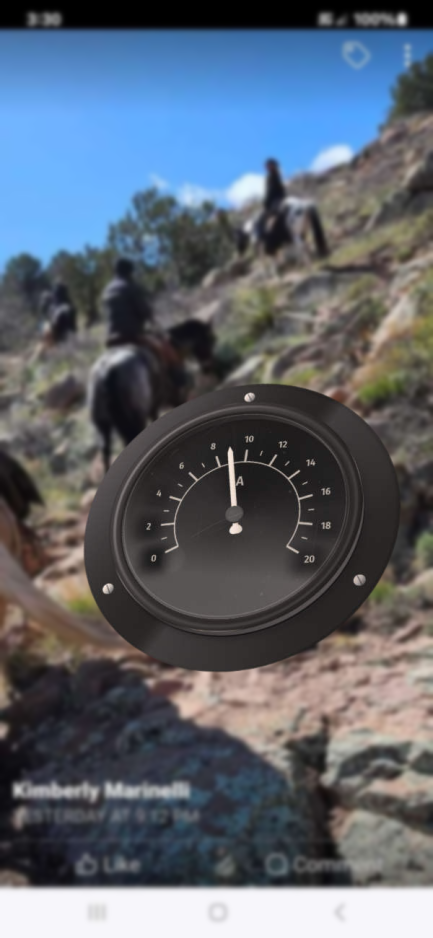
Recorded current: 9,A
